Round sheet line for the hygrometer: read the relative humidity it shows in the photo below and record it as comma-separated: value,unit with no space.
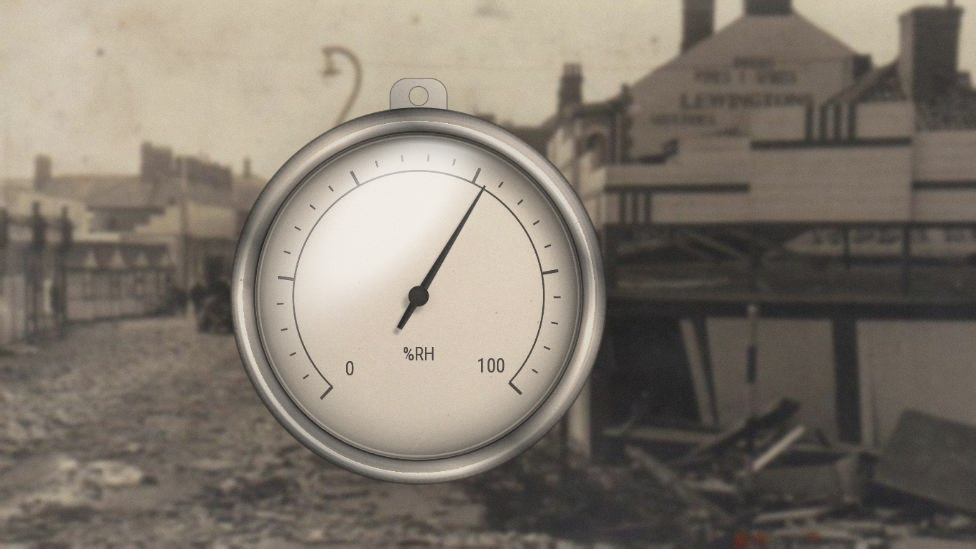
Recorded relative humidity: 62,%
